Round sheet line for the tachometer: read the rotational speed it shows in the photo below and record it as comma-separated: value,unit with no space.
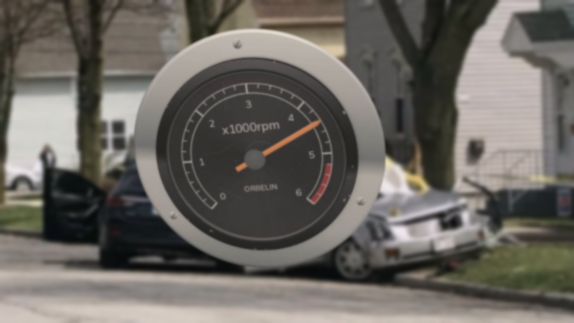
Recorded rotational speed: 4400,rpm
